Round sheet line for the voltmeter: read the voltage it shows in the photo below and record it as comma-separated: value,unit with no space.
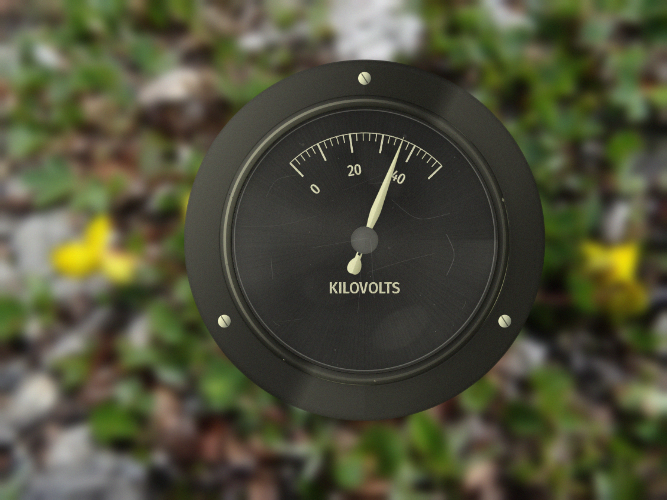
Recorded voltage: 36,kV
